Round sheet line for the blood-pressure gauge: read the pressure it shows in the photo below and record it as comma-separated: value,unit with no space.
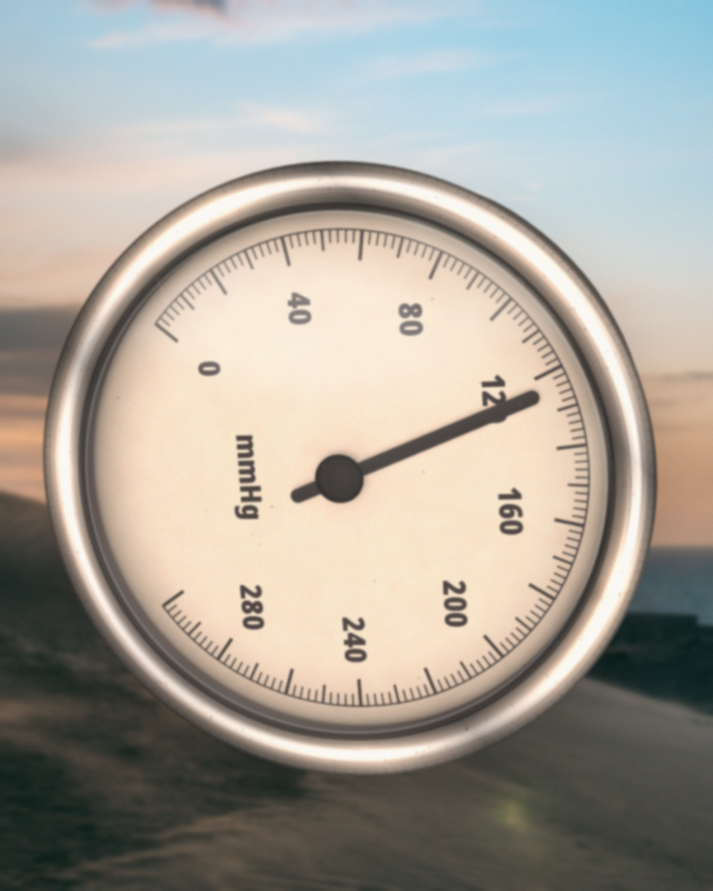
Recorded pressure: 124,mmHg
